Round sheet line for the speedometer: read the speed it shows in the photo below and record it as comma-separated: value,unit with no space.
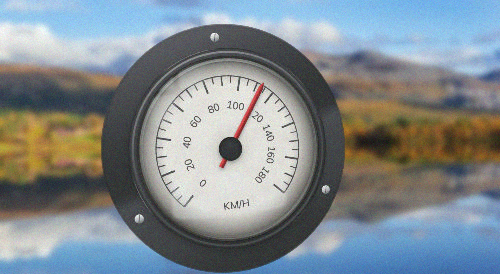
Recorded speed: 112.5,km/h
